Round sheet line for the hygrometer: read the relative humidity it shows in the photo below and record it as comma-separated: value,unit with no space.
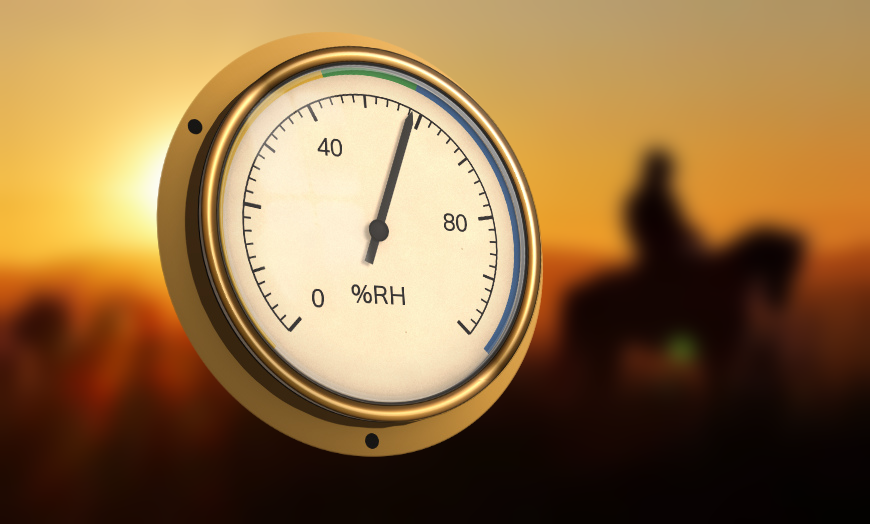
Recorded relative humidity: 58,%
